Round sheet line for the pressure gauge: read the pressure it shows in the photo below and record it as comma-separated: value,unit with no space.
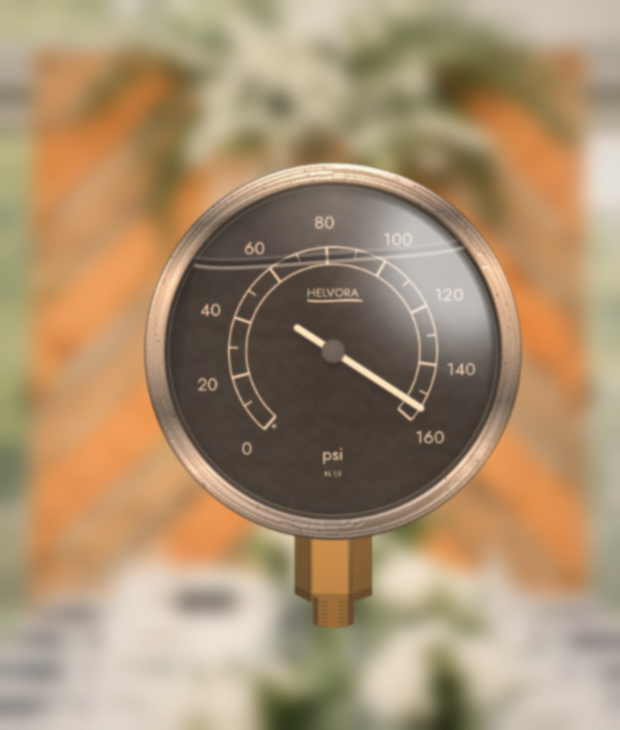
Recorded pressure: 155,psi
